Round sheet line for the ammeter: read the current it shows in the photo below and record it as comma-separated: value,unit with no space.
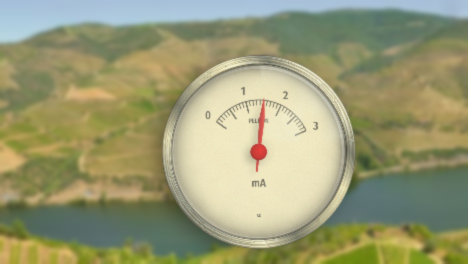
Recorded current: 1.5,mA
